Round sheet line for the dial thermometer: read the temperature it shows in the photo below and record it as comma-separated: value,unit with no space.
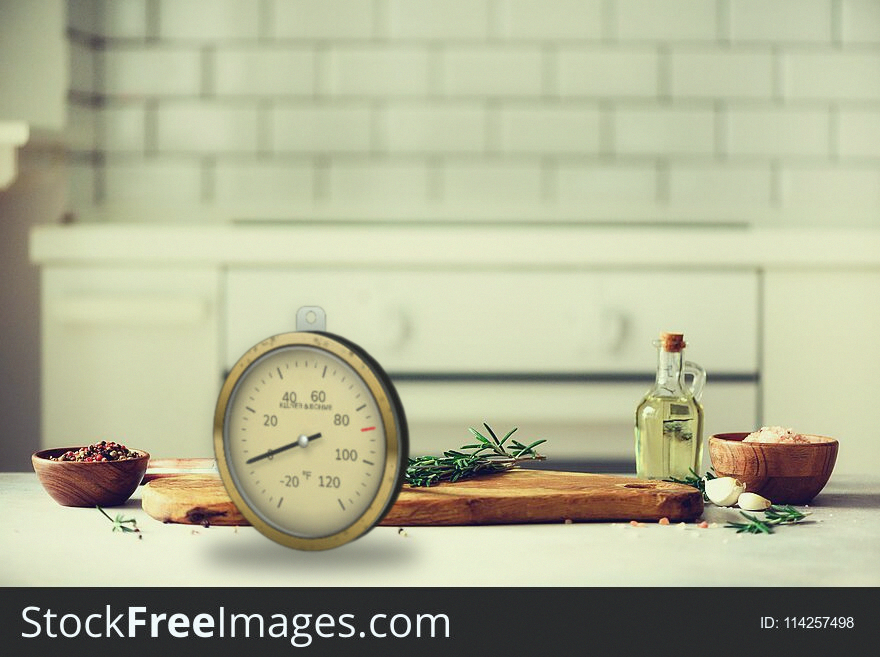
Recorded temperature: 0,°F
